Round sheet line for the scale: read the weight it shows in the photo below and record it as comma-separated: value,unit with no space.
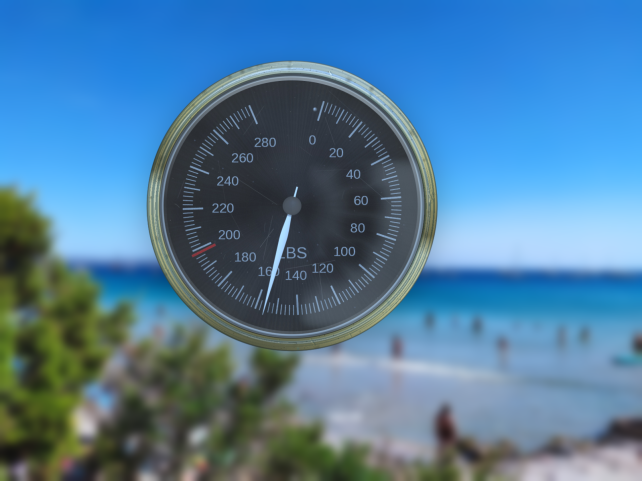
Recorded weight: 156,lb
